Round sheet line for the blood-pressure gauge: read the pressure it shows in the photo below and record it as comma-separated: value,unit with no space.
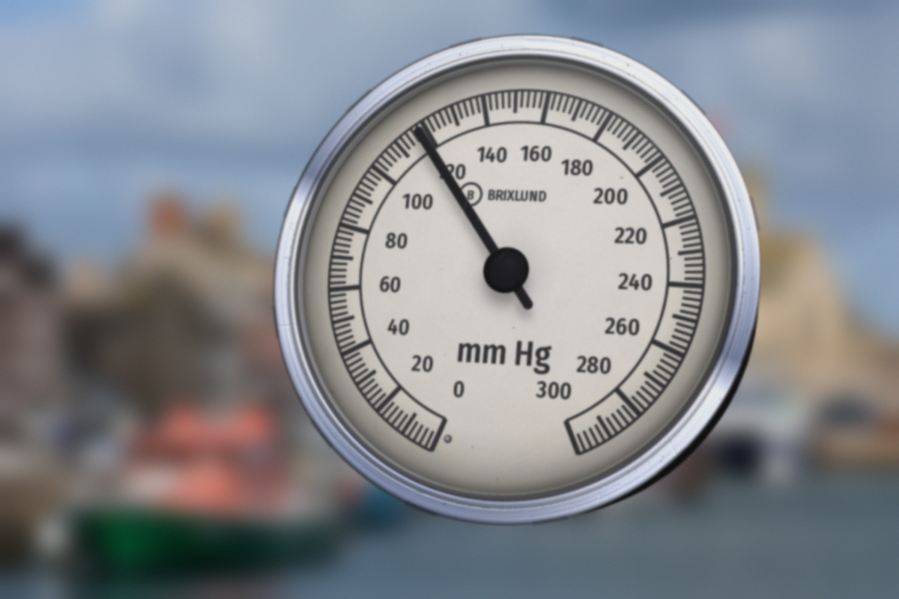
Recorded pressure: 118,mmHg
